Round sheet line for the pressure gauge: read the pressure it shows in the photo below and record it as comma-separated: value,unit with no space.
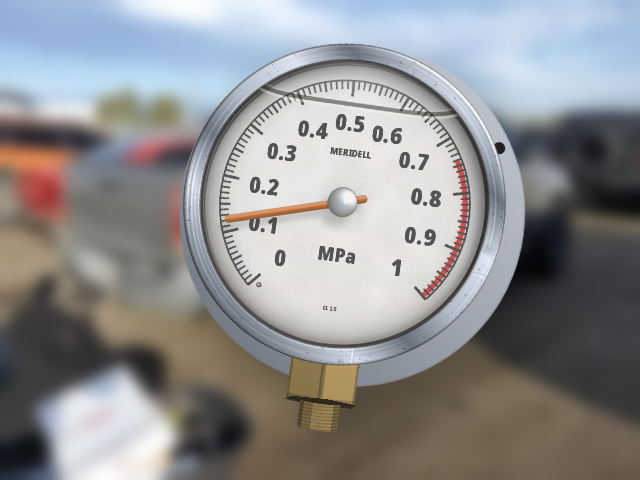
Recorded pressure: 0.12,MPa
